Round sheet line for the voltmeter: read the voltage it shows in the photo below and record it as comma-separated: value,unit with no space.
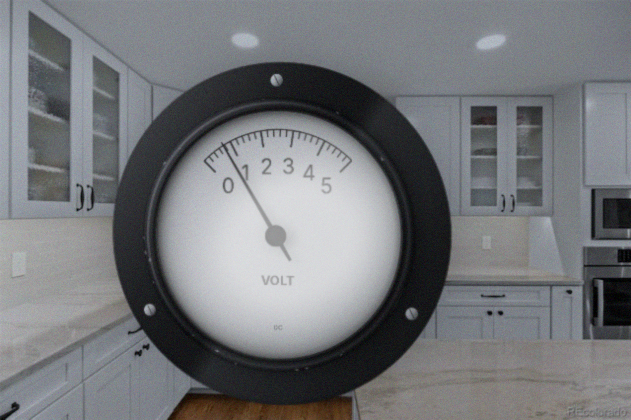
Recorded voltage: 0.8,V
